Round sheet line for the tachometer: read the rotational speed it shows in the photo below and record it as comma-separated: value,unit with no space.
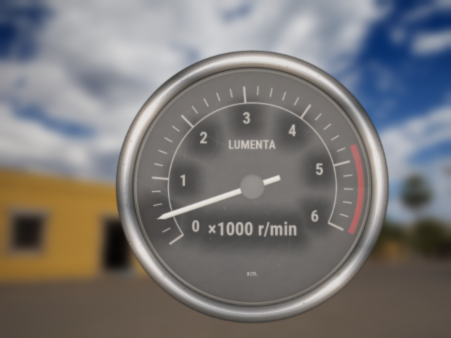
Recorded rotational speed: 400,rpm
